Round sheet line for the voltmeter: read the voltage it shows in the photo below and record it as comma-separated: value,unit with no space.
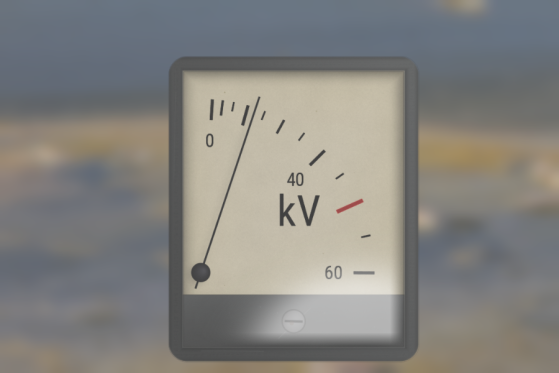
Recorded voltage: 22.5,kV
